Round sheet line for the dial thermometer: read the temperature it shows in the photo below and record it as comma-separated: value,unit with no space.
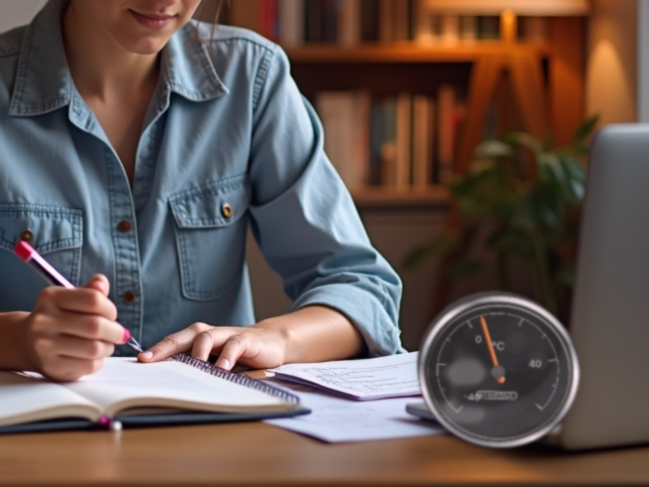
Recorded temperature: 5,°C
